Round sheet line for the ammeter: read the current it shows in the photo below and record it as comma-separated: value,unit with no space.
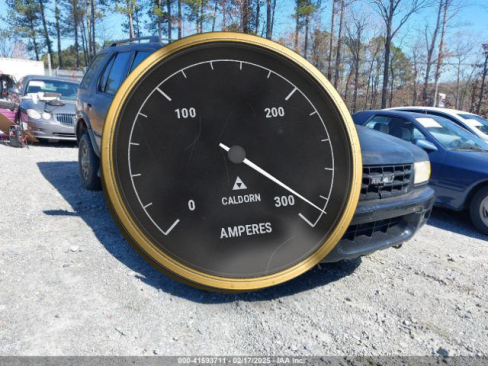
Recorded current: 290,A
